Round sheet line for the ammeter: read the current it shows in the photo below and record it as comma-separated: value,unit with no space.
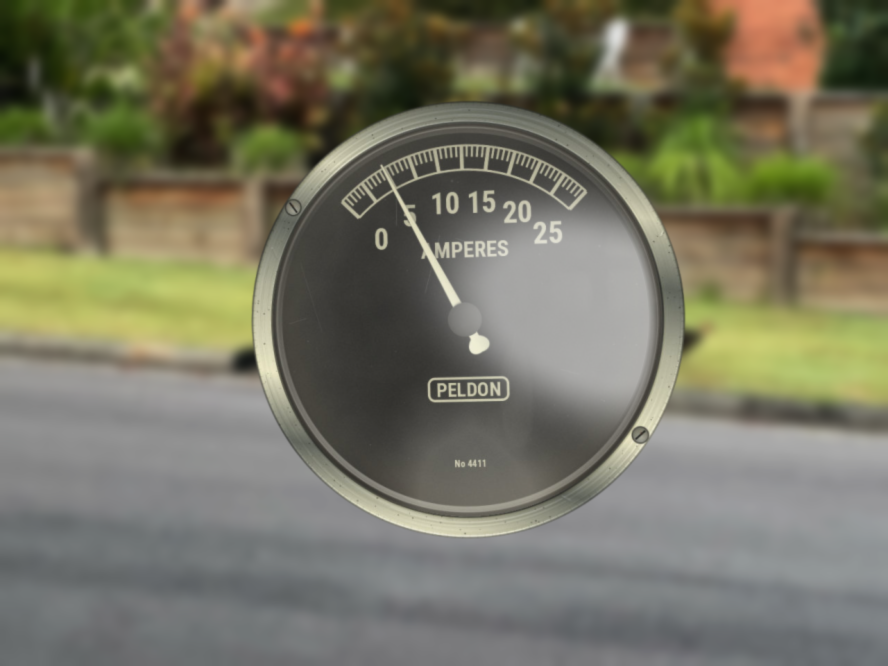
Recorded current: 5,A
